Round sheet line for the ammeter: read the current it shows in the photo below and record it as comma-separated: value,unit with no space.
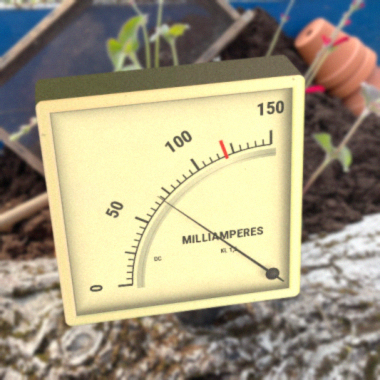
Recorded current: 70,mA
